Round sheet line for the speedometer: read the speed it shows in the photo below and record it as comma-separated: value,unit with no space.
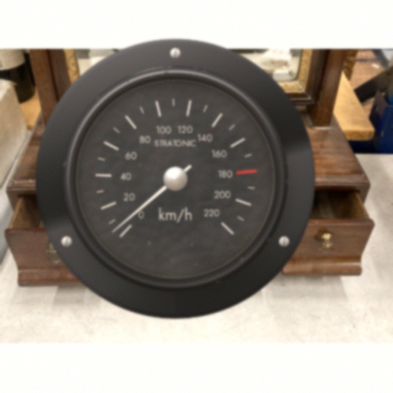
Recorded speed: 5,km/h
